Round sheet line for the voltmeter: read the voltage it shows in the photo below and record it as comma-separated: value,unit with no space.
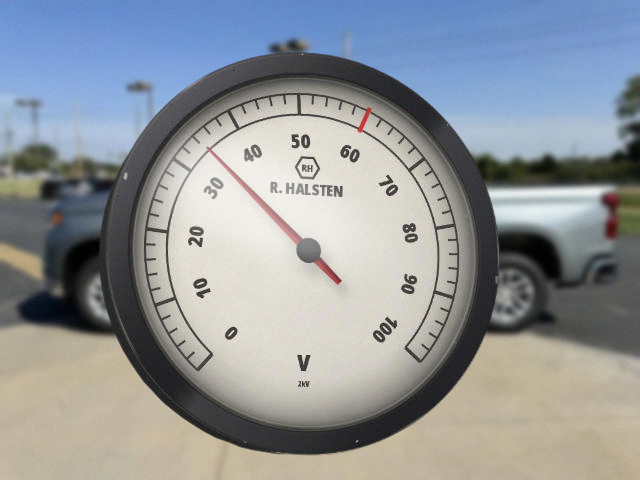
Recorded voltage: 34,V
